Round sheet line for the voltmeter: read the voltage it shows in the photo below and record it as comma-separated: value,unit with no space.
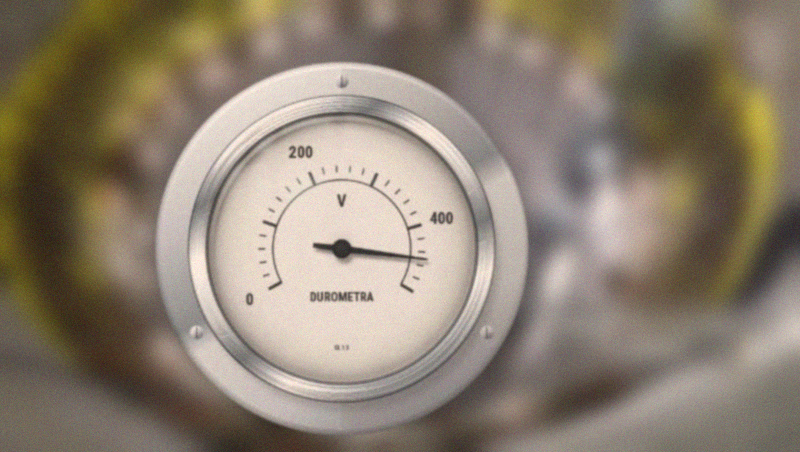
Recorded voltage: 450,V
